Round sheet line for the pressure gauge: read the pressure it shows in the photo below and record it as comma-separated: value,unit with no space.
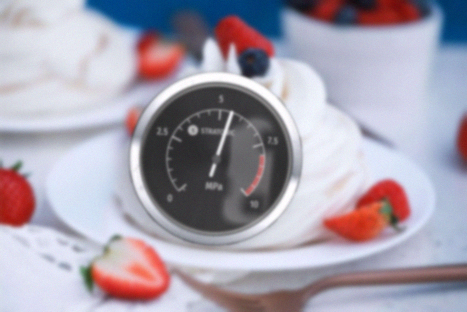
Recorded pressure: 5.5,MPa
